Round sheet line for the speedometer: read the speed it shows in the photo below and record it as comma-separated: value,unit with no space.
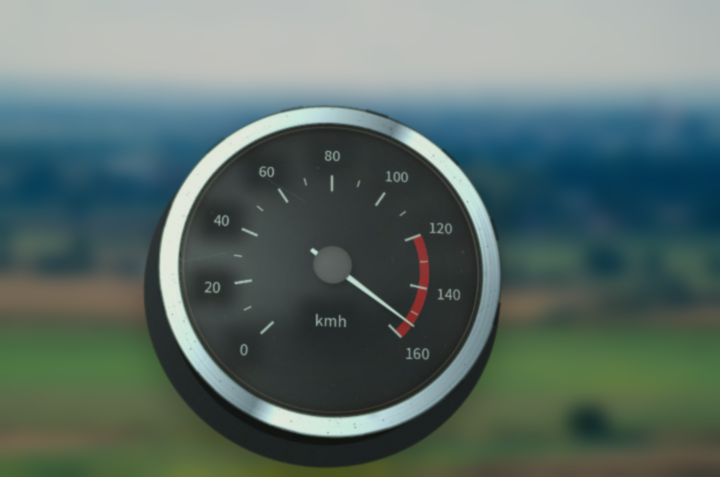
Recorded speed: 155,km/h
